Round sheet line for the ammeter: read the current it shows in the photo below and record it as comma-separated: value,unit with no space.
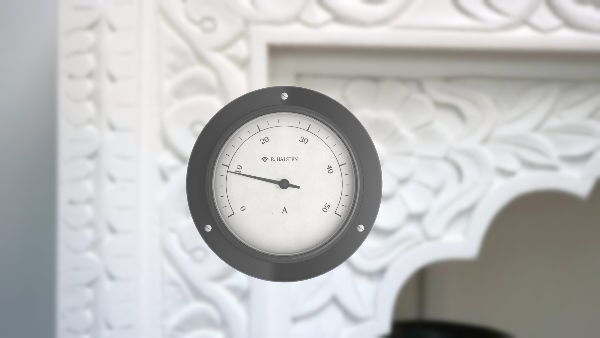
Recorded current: 9,A
